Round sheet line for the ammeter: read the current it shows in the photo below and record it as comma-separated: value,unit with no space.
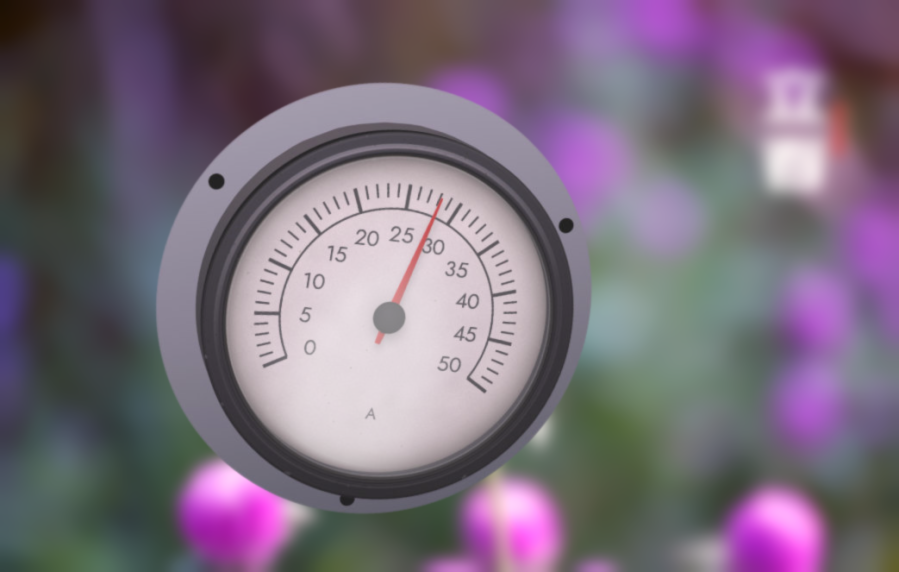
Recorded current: 28,A
